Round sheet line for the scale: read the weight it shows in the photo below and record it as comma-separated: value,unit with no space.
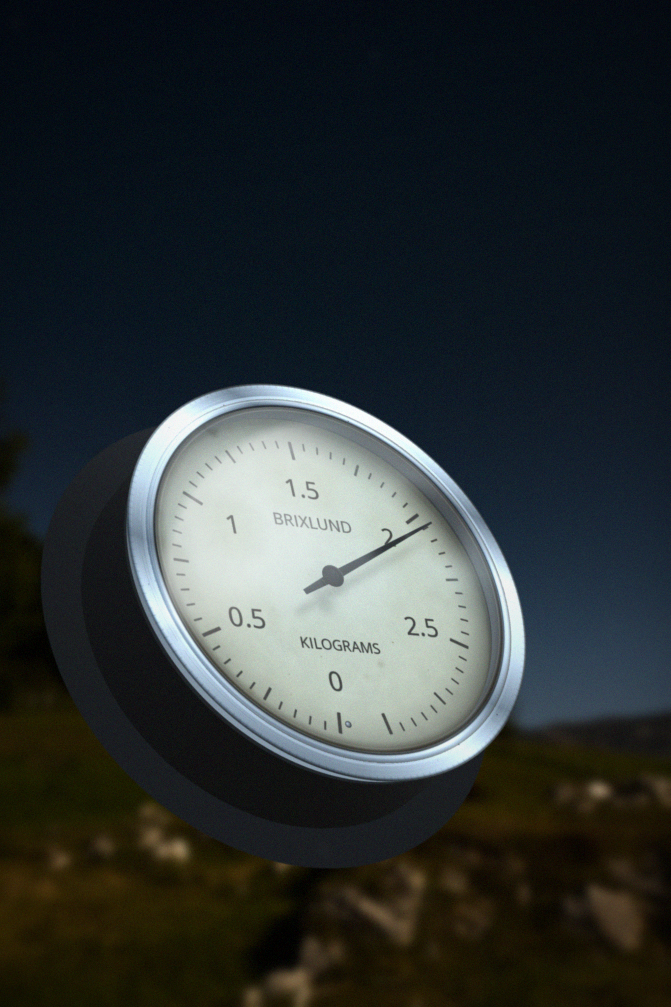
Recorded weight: 2.05,kg
